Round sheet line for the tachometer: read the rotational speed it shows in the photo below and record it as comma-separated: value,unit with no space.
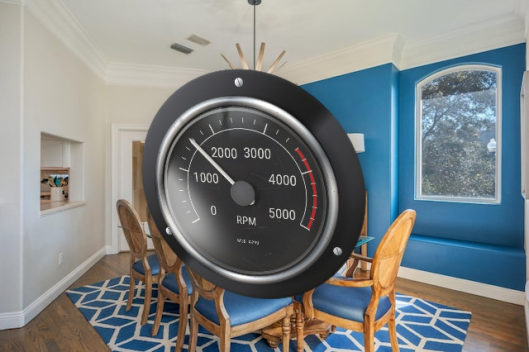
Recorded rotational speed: 1600,rpm
